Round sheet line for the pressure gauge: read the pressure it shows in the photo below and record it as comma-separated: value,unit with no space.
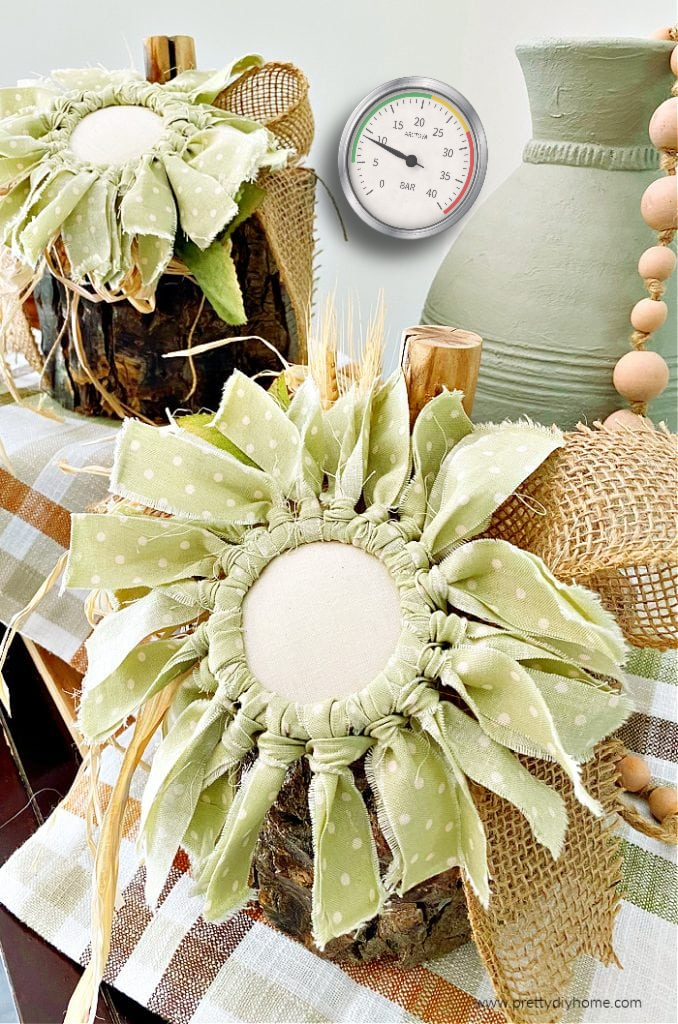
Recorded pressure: 9,bar
